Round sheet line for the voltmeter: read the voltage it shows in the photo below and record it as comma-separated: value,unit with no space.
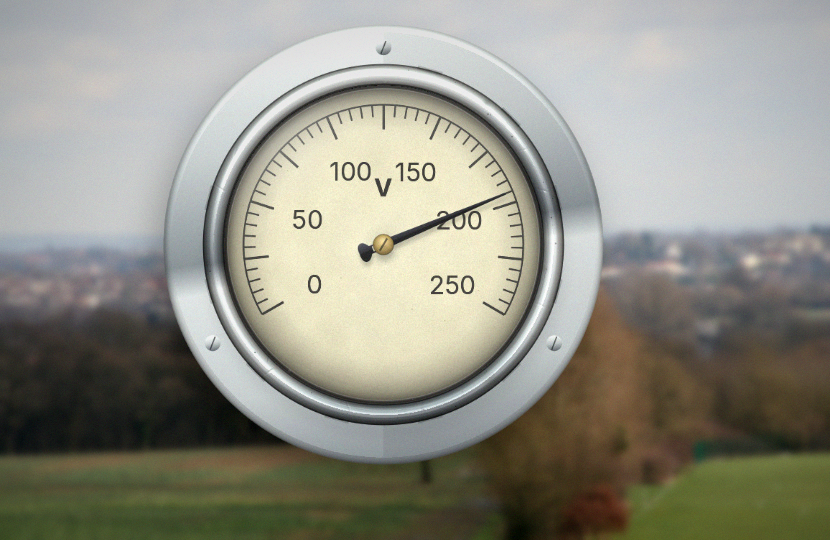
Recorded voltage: 195,V
